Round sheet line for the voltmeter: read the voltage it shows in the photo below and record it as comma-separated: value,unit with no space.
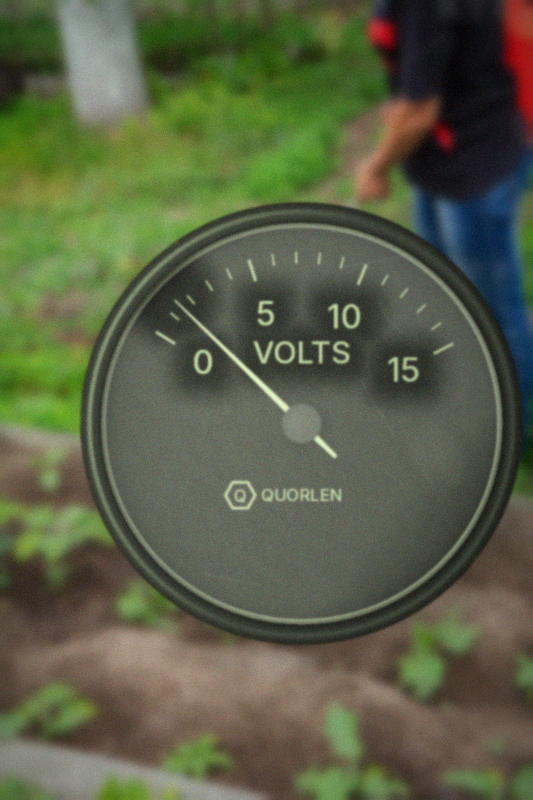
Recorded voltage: 1.5,V
